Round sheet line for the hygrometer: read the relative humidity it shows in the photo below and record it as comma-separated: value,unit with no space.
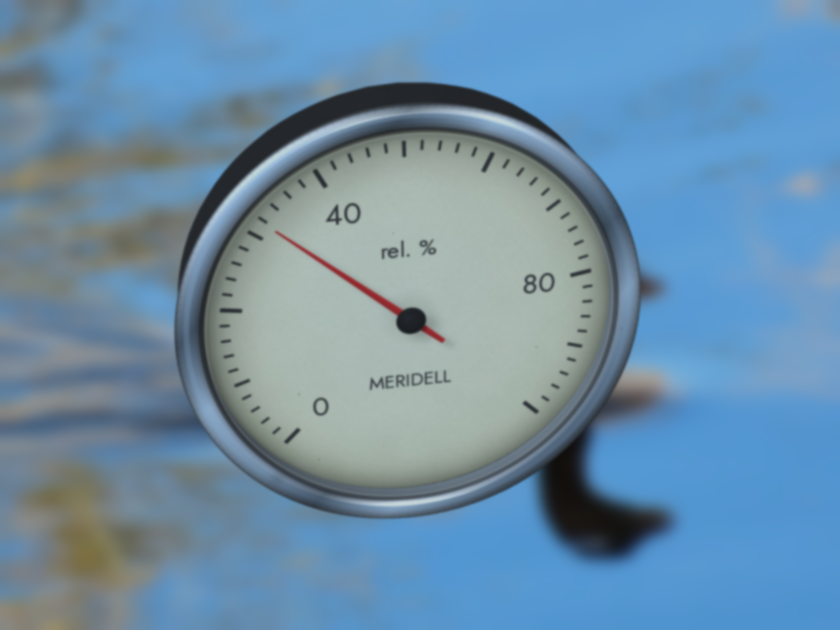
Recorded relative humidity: 32,%
